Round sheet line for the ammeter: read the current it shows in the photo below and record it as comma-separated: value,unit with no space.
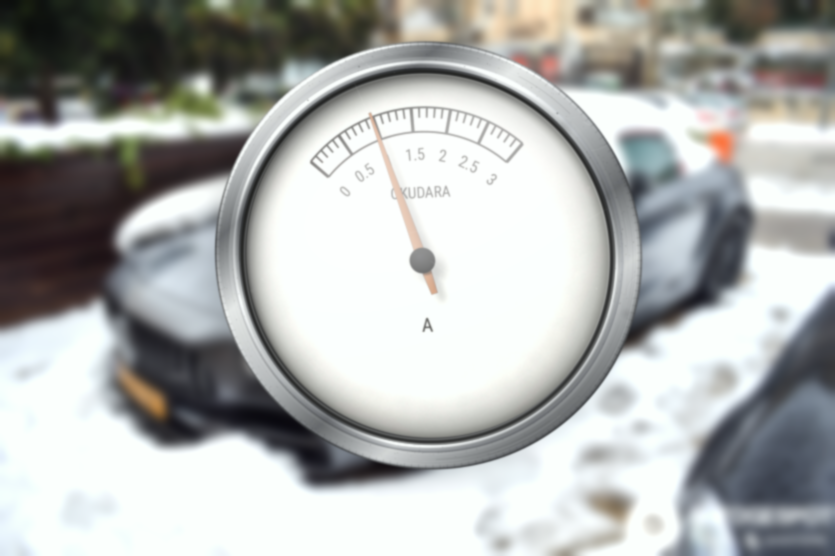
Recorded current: 1,A
